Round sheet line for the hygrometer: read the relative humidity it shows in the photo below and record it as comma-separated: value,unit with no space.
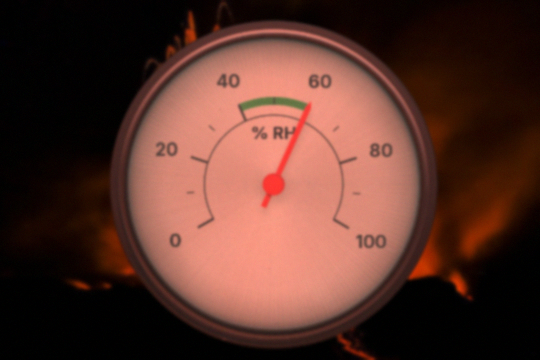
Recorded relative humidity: 60,%
